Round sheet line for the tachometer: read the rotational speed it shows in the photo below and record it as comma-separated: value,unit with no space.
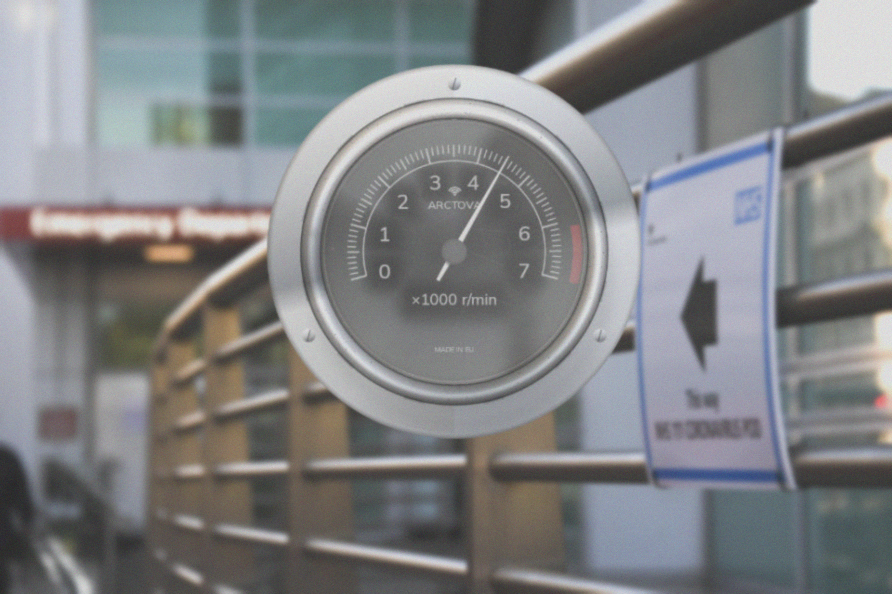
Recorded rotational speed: 4500,rpm
